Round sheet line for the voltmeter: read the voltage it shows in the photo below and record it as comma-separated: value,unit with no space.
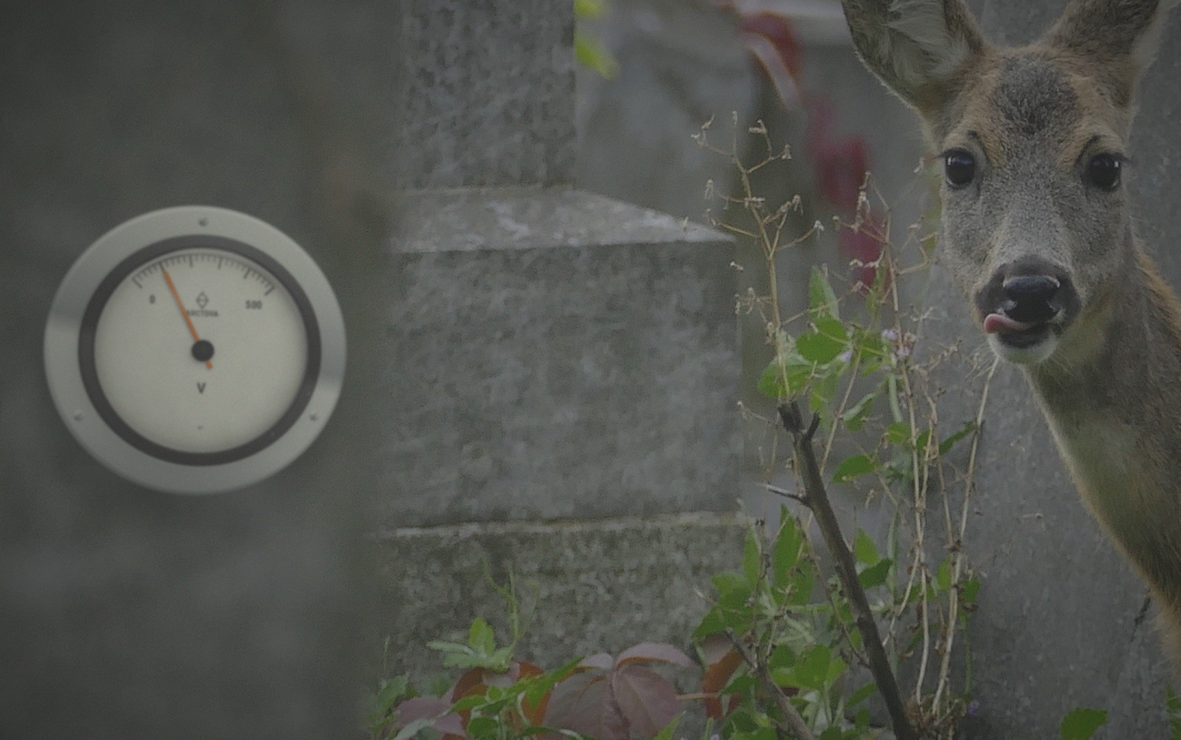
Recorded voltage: 100,V
